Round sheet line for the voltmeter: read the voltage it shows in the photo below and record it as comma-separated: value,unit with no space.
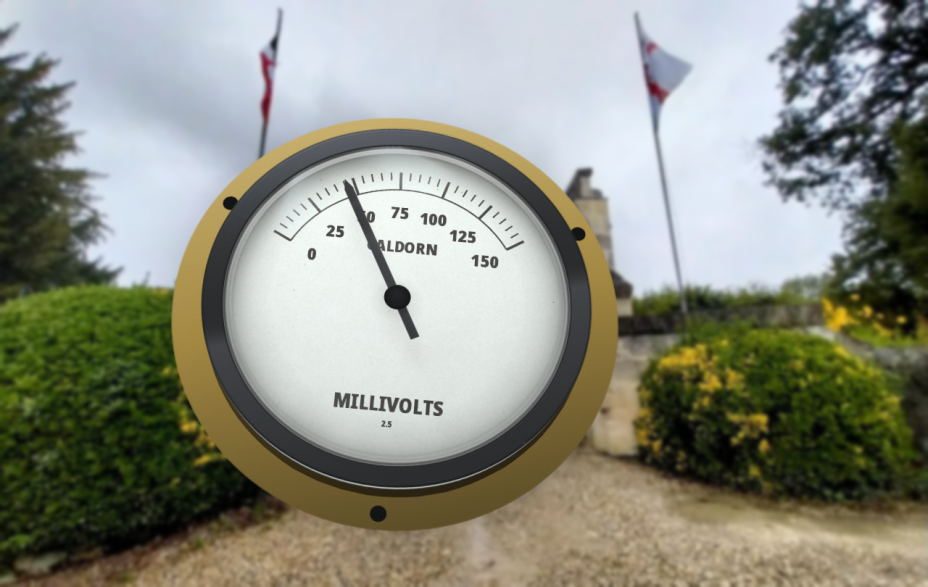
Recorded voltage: 45,mV
